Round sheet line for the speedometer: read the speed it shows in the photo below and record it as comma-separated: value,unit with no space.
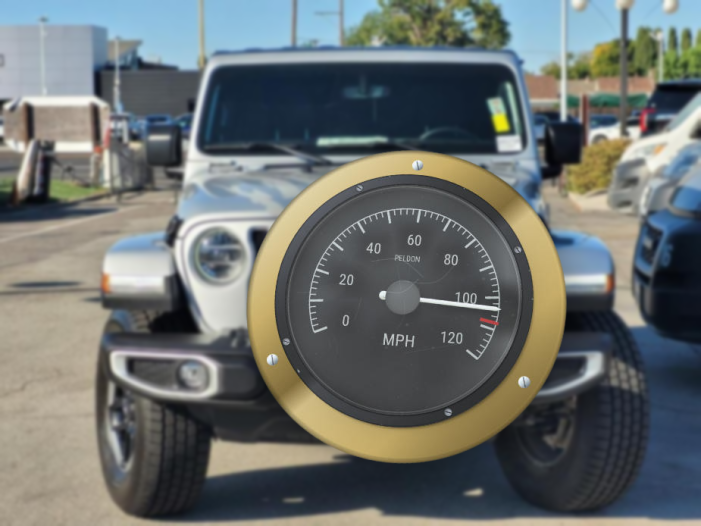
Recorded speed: 104,mph
